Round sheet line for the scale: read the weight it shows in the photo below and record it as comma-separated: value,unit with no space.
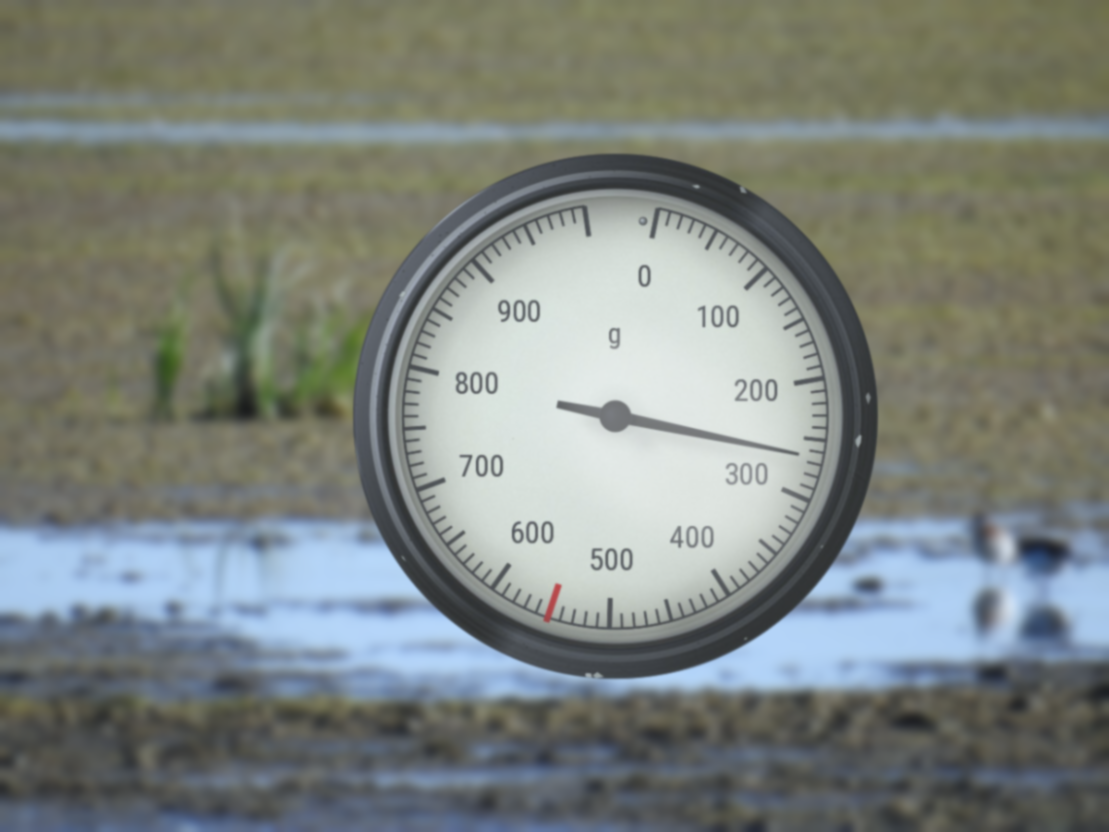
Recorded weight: 265,g
